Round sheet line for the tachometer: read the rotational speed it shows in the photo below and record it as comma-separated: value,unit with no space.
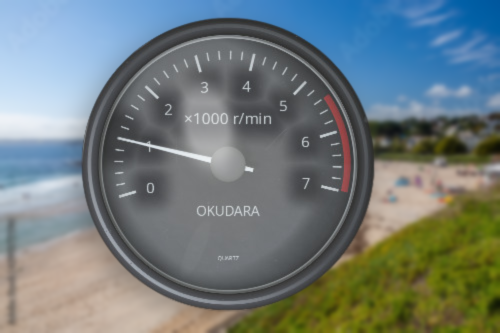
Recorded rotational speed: 1000,rpm
